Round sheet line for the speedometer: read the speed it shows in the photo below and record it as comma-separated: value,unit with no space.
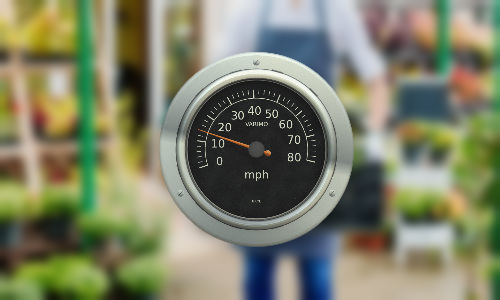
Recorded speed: 14,mph
